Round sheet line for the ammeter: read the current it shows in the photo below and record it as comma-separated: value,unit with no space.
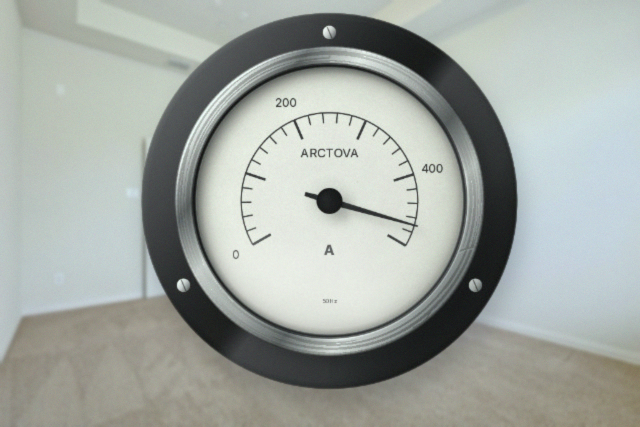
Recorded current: 470,A
